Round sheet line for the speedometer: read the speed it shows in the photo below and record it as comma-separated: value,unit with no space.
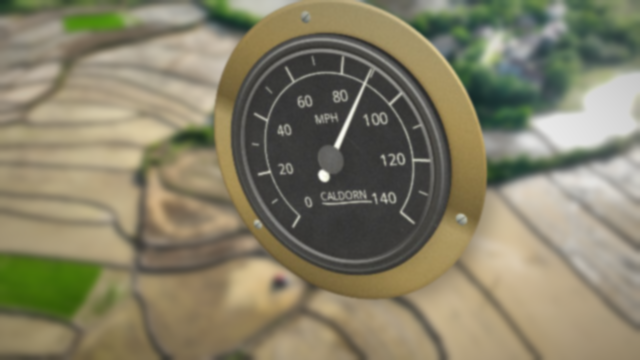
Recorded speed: 90,mph
